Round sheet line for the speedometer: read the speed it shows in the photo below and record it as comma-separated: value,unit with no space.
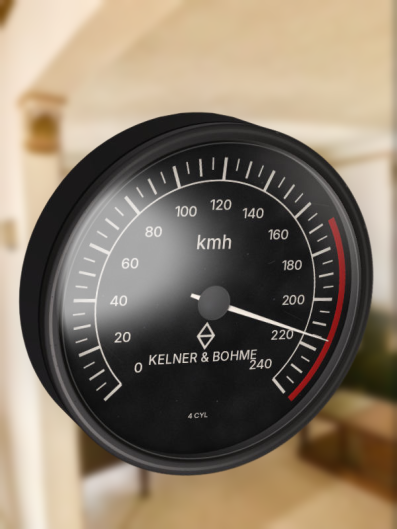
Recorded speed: 215,km/h
